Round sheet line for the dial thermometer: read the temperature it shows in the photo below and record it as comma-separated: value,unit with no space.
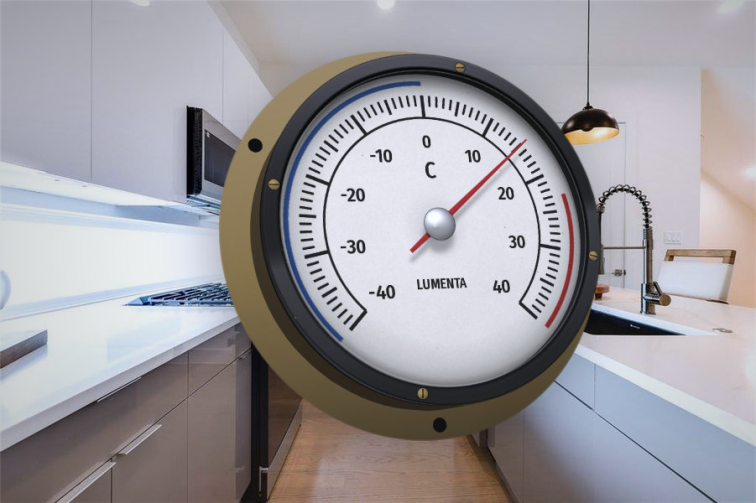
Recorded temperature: 15,°C
